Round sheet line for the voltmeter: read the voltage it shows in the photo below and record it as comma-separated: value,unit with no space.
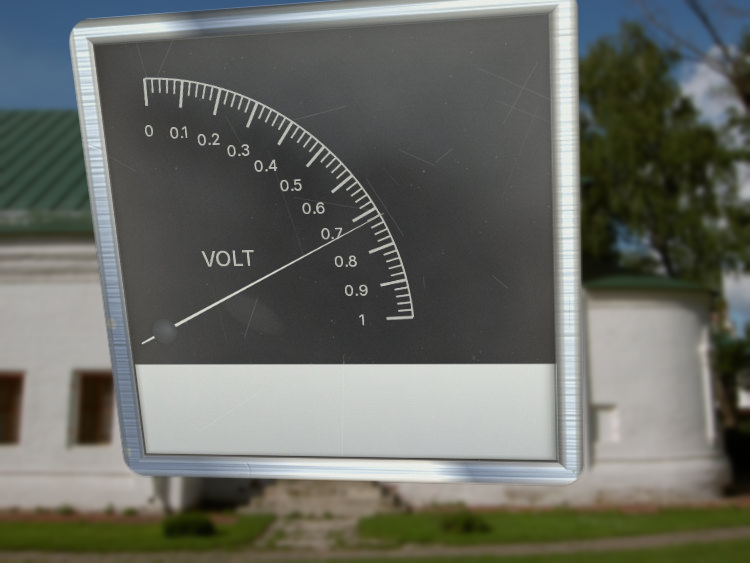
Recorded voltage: 0.72,V
